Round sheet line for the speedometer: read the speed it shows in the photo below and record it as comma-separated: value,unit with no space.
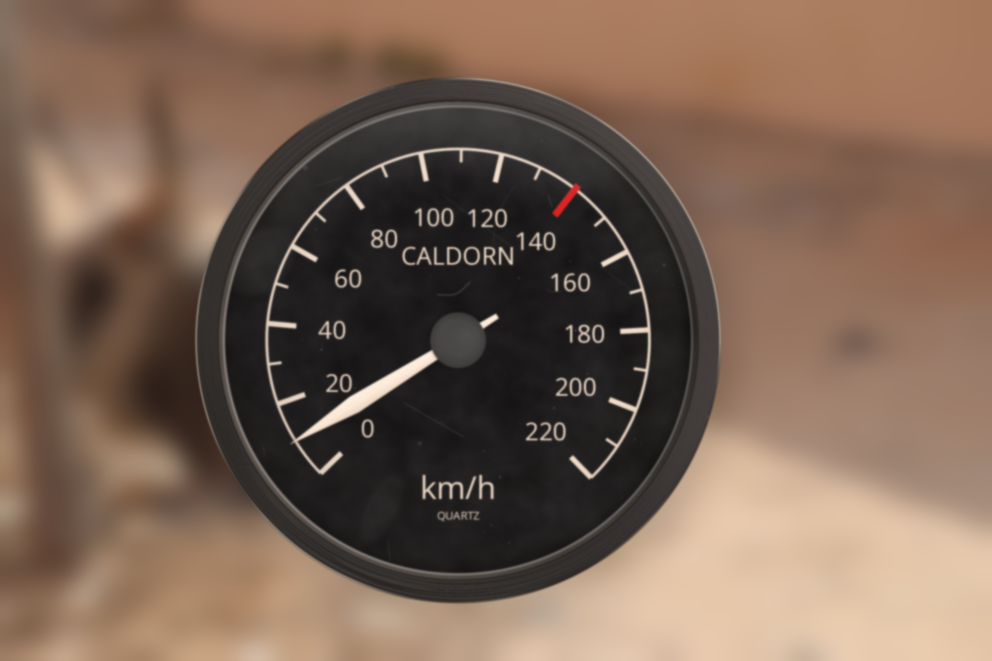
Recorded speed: 10,km/h
